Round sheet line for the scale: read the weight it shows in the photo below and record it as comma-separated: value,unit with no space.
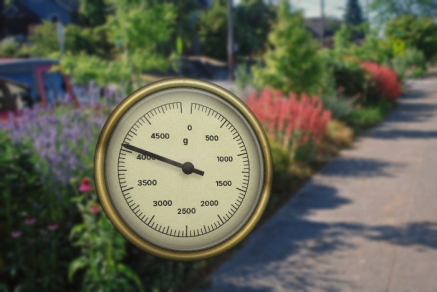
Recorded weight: 4050,g
